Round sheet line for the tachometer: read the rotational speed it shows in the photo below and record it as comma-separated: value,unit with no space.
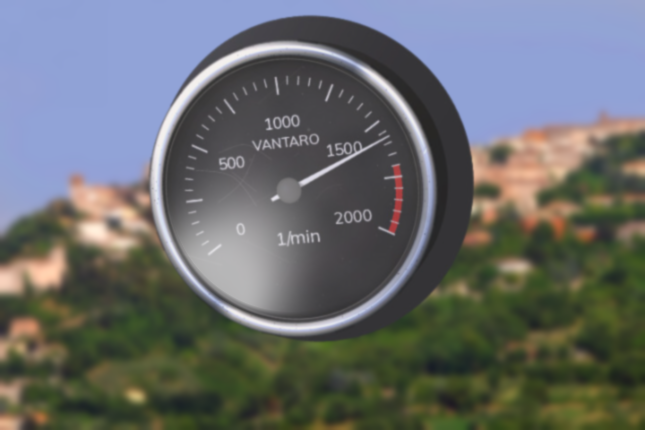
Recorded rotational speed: 1575,rpm
